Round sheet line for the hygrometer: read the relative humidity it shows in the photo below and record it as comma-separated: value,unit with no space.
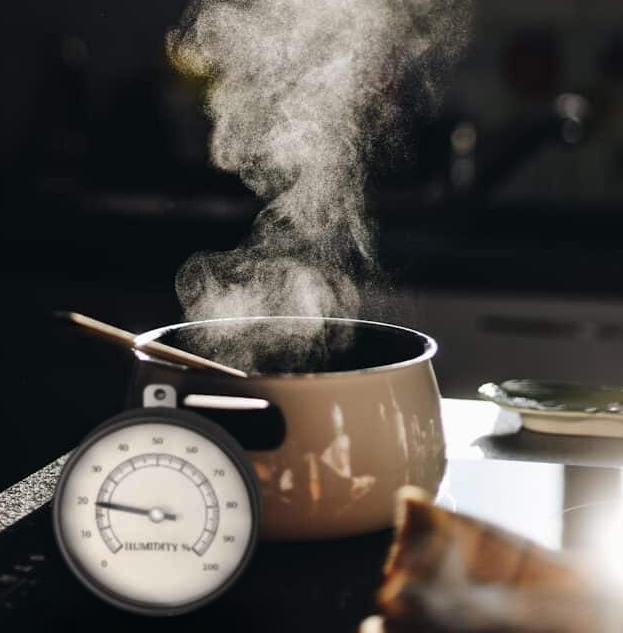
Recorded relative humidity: 20,%
